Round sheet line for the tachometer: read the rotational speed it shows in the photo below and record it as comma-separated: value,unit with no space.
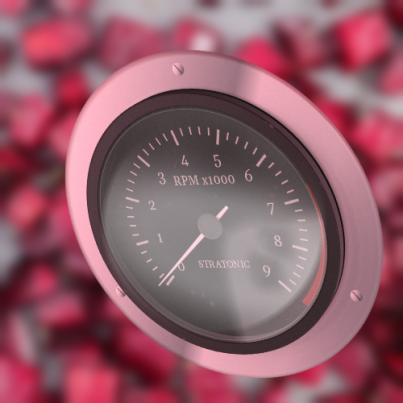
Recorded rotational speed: 100,rpm
